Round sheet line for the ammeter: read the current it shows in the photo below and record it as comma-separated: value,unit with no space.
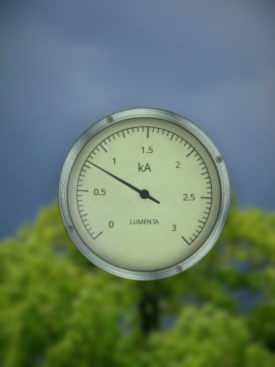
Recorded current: 0.8,kA
